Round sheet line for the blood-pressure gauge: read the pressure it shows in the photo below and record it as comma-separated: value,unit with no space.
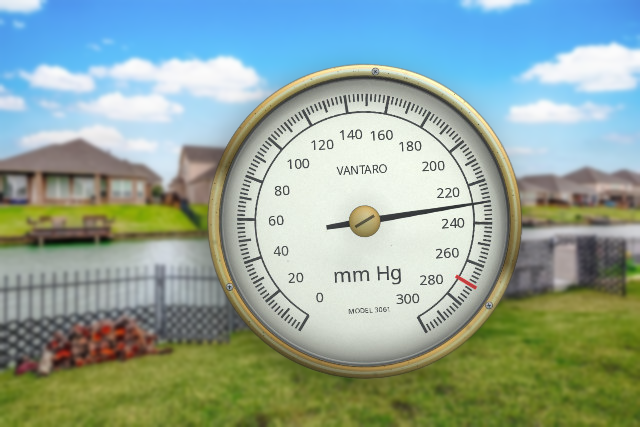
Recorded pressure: 230,mmHg
